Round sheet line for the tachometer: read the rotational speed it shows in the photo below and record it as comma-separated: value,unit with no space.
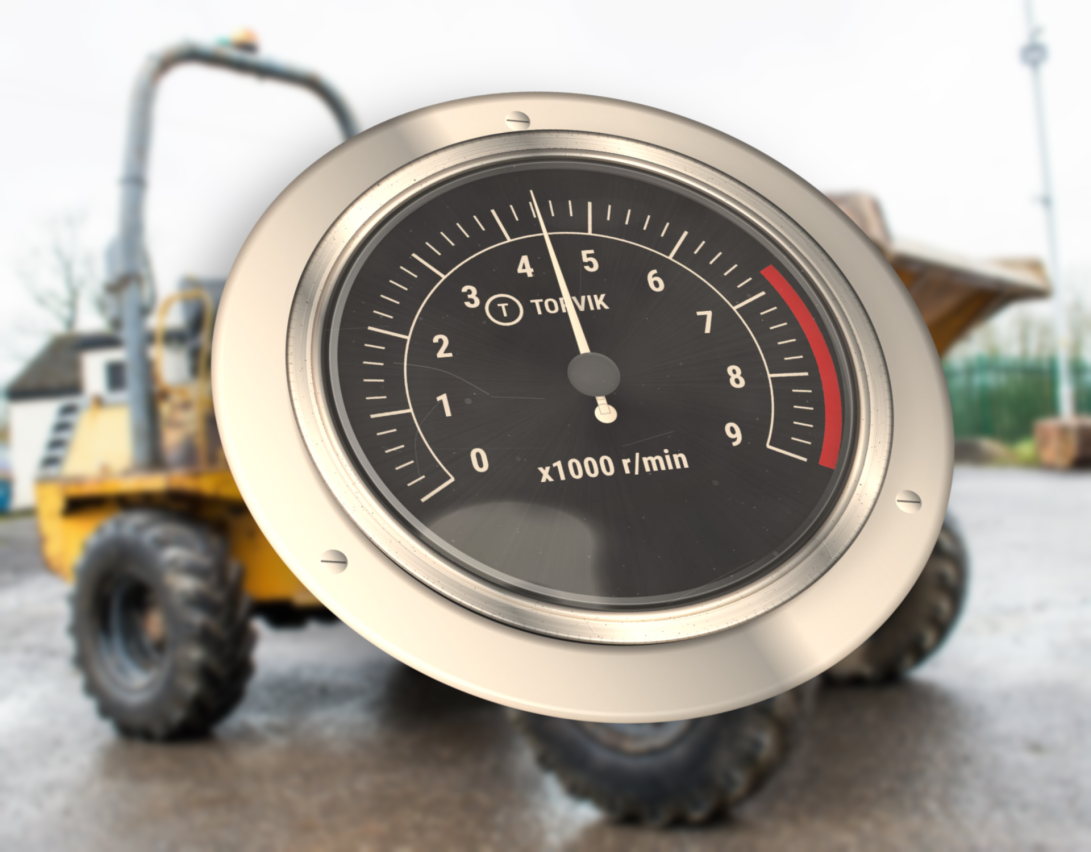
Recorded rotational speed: 4400,rpm
